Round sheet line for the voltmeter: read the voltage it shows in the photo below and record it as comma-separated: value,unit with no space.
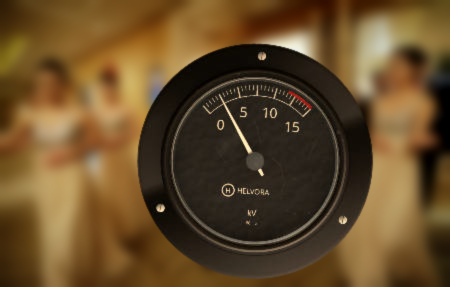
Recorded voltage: 2.5,kV
